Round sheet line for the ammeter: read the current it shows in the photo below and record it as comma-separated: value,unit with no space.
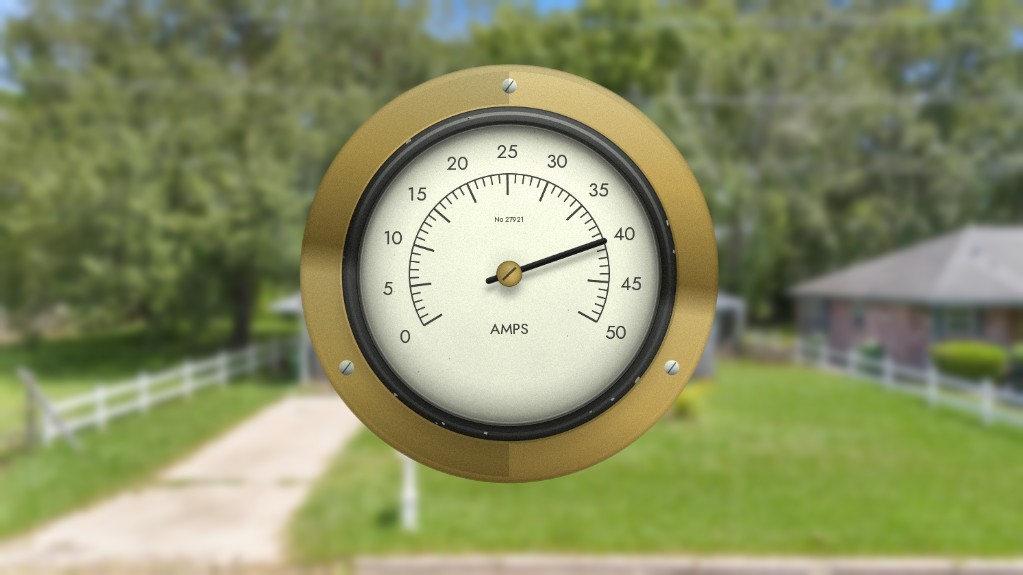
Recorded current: 40,A
